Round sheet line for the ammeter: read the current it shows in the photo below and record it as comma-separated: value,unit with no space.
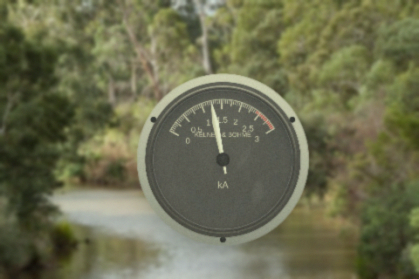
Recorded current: 1.25,kA
